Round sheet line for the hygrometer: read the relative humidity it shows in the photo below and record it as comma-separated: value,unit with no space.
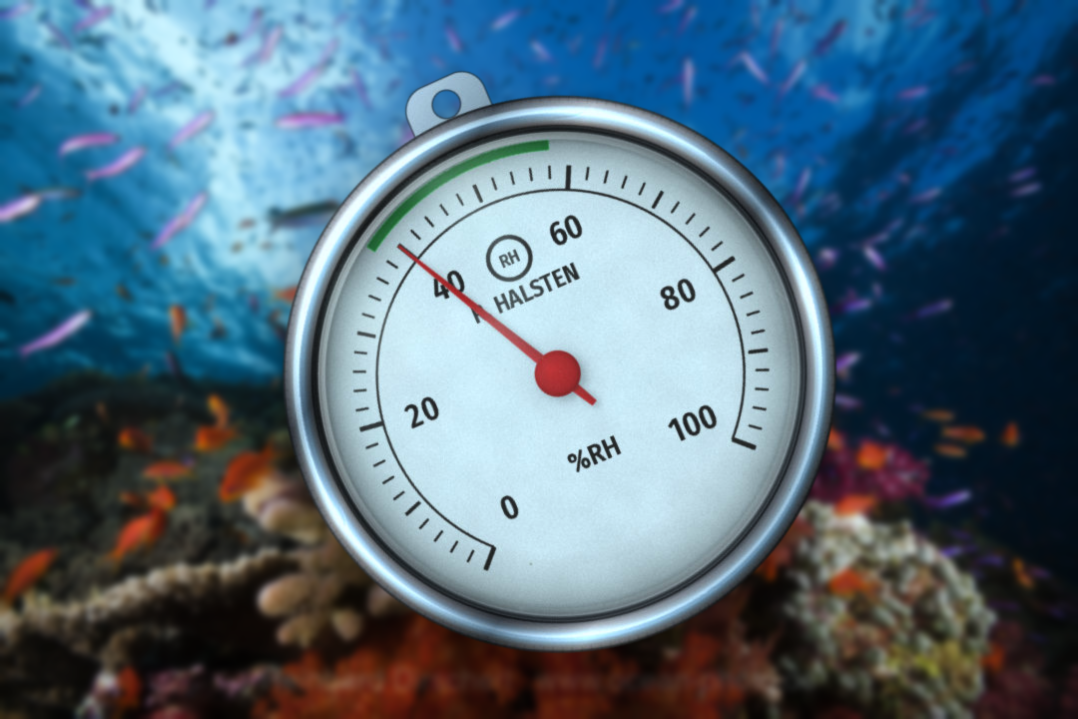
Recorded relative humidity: 40,%
